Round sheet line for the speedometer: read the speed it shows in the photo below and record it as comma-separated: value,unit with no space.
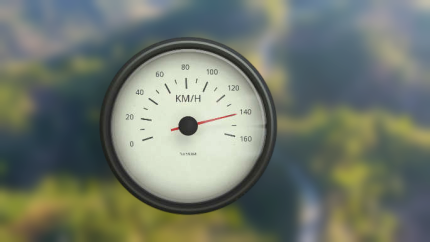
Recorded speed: 140,km/h
